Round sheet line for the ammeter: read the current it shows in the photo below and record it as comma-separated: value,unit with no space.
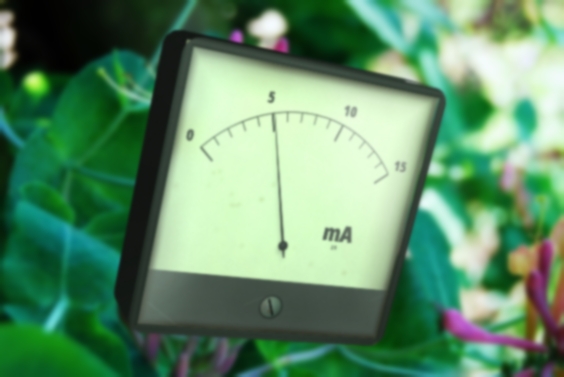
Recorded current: 5,mA
